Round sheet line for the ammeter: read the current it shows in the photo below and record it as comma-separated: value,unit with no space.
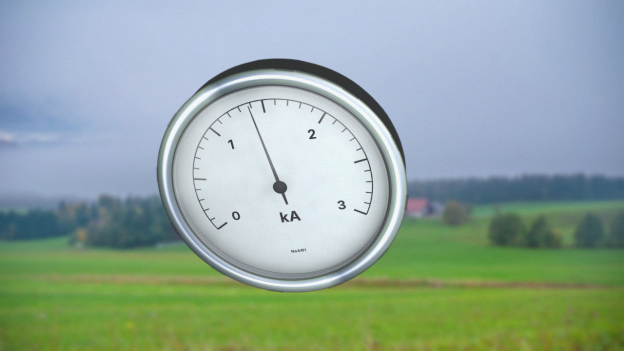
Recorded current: 1.4,kA
